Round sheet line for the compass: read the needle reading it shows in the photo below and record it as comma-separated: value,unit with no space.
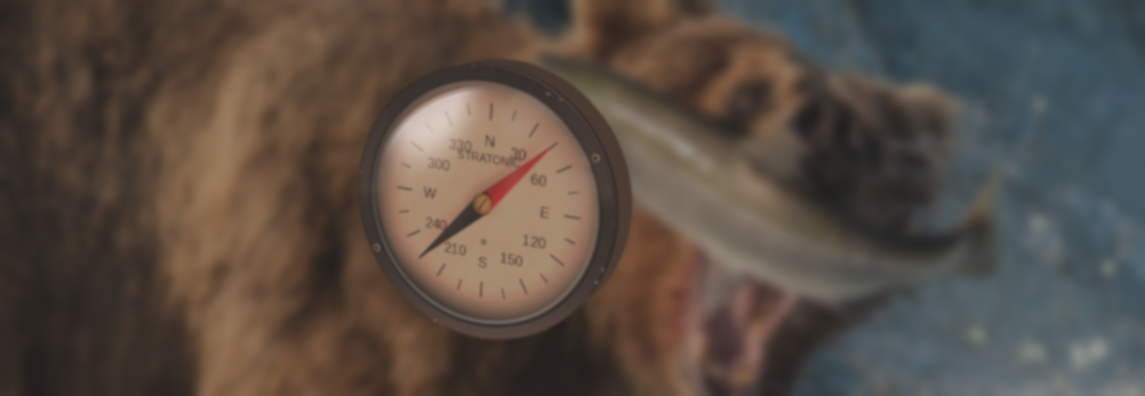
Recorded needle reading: 45,°
